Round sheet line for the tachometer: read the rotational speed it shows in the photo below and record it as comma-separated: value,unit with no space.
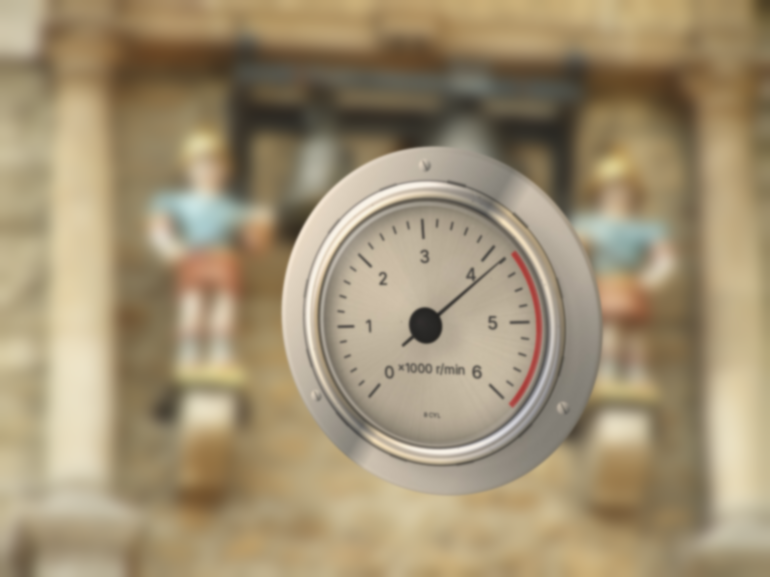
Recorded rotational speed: 4200,rpm
